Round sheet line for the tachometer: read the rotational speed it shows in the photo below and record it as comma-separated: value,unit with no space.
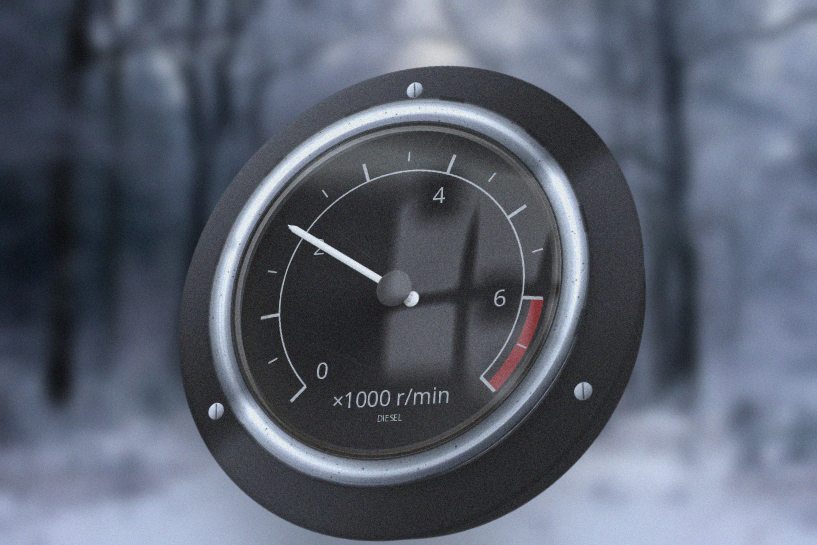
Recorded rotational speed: 2000,rpm
